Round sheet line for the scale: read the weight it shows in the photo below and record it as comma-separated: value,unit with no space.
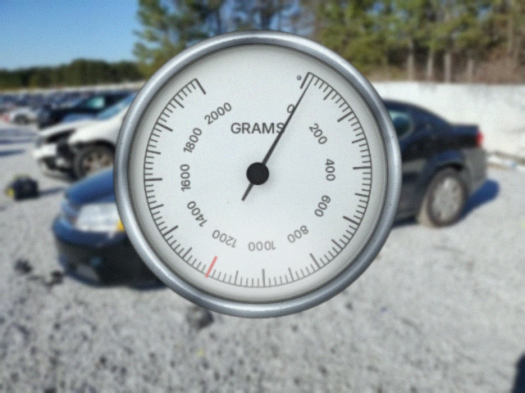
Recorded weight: 20,g
